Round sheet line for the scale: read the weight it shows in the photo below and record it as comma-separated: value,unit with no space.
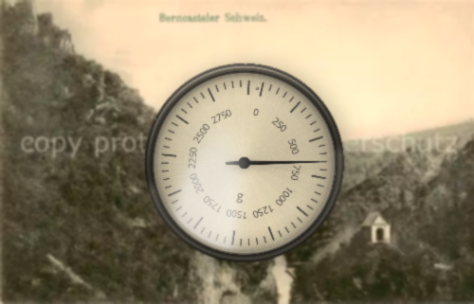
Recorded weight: 650,g
